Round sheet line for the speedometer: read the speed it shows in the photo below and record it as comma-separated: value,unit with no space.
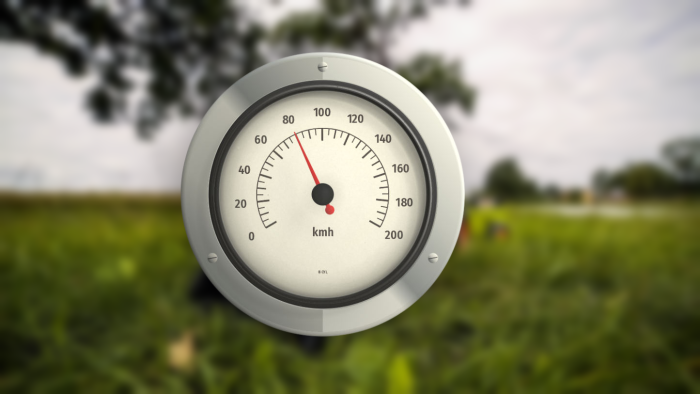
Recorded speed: 80,km/h
